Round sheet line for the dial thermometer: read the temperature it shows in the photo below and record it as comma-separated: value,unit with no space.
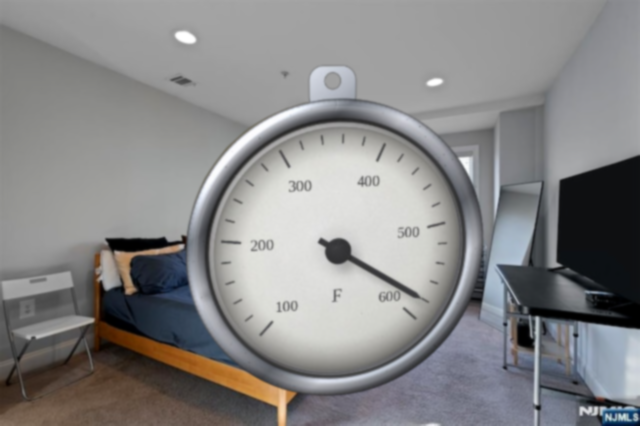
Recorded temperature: 580,°F
